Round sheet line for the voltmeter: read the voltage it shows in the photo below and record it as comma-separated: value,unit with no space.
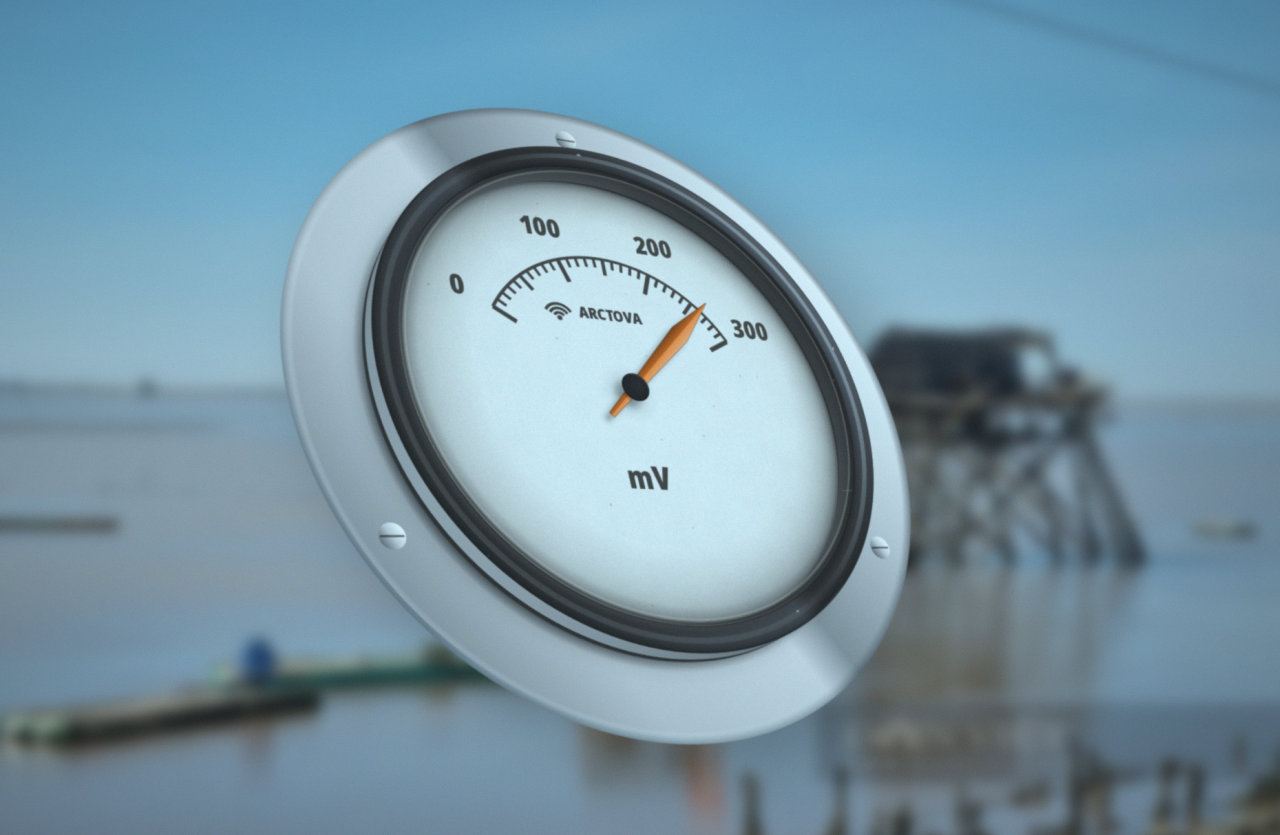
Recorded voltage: 260,mV
